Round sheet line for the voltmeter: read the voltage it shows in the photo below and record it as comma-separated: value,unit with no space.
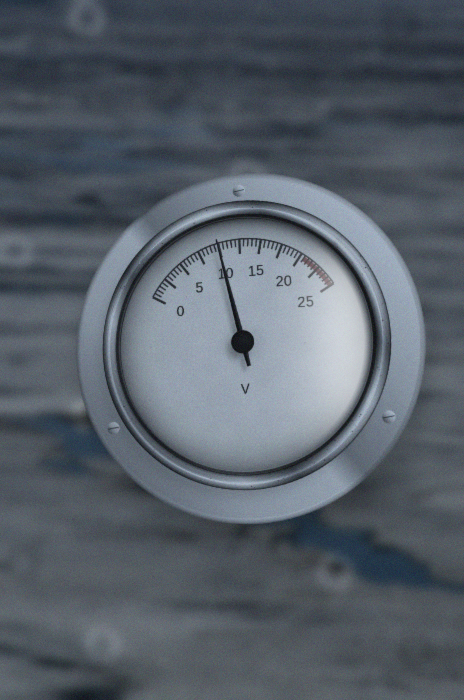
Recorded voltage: 10,V
